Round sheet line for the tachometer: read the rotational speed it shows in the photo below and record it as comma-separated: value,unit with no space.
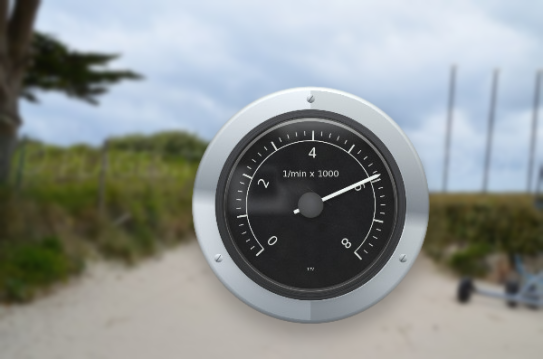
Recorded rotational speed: 5900,rpm
